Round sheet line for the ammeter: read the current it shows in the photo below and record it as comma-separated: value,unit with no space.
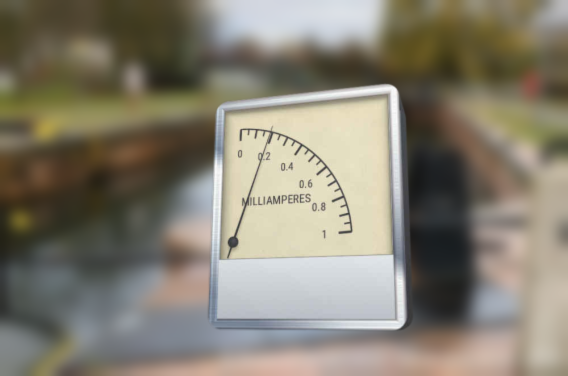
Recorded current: 0.2,mA
